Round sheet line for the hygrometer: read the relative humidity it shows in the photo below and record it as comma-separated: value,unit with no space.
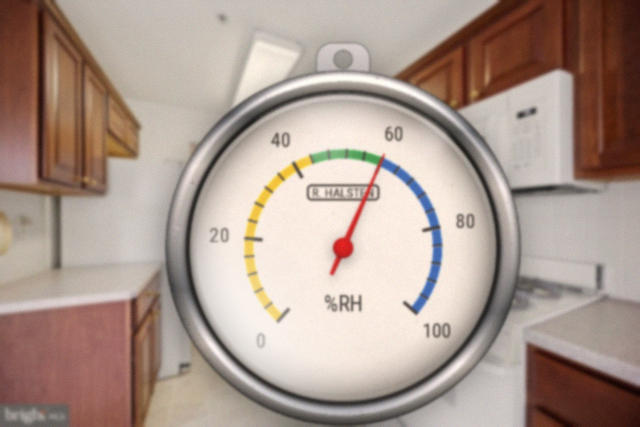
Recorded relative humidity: 60,%
